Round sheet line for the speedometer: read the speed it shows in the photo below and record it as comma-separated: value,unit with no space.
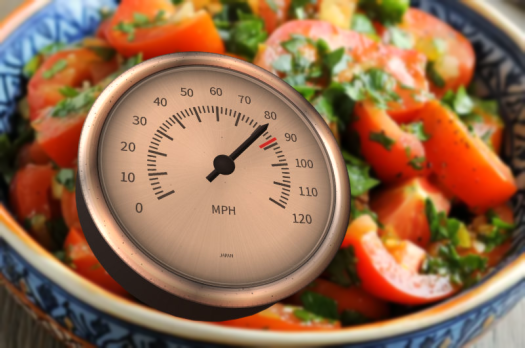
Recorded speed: 82,mph
